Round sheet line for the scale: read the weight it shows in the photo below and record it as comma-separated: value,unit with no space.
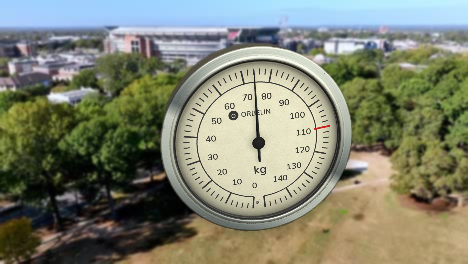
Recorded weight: 74,kg
